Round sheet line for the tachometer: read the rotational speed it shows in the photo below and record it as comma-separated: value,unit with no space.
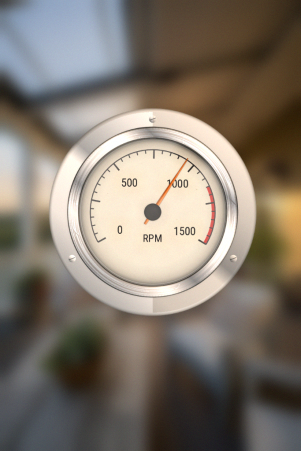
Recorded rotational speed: 950,rpm
